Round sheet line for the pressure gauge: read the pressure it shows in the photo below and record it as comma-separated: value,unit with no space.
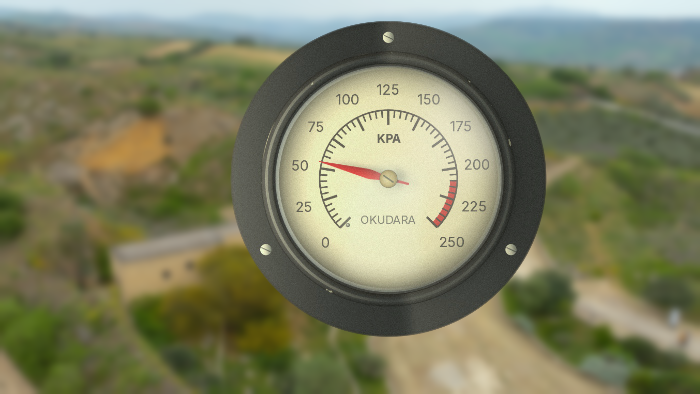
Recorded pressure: 55,kPa
